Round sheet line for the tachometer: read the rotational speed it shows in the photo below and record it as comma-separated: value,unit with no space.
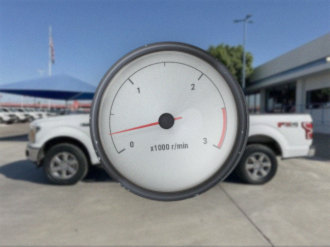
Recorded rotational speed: 250,rpm
